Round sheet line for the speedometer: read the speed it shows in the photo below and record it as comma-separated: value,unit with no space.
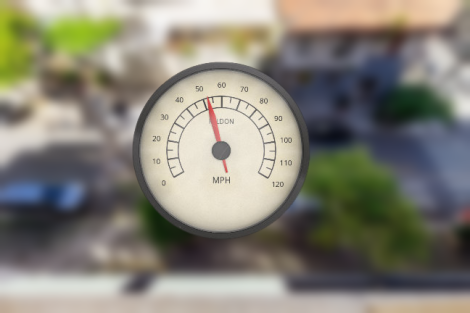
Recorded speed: 52.5,mph
